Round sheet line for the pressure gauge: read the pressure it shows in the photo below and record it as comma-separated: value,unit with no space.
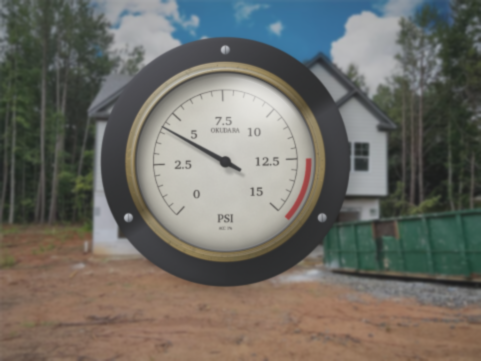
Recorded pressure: 4.25,psi
